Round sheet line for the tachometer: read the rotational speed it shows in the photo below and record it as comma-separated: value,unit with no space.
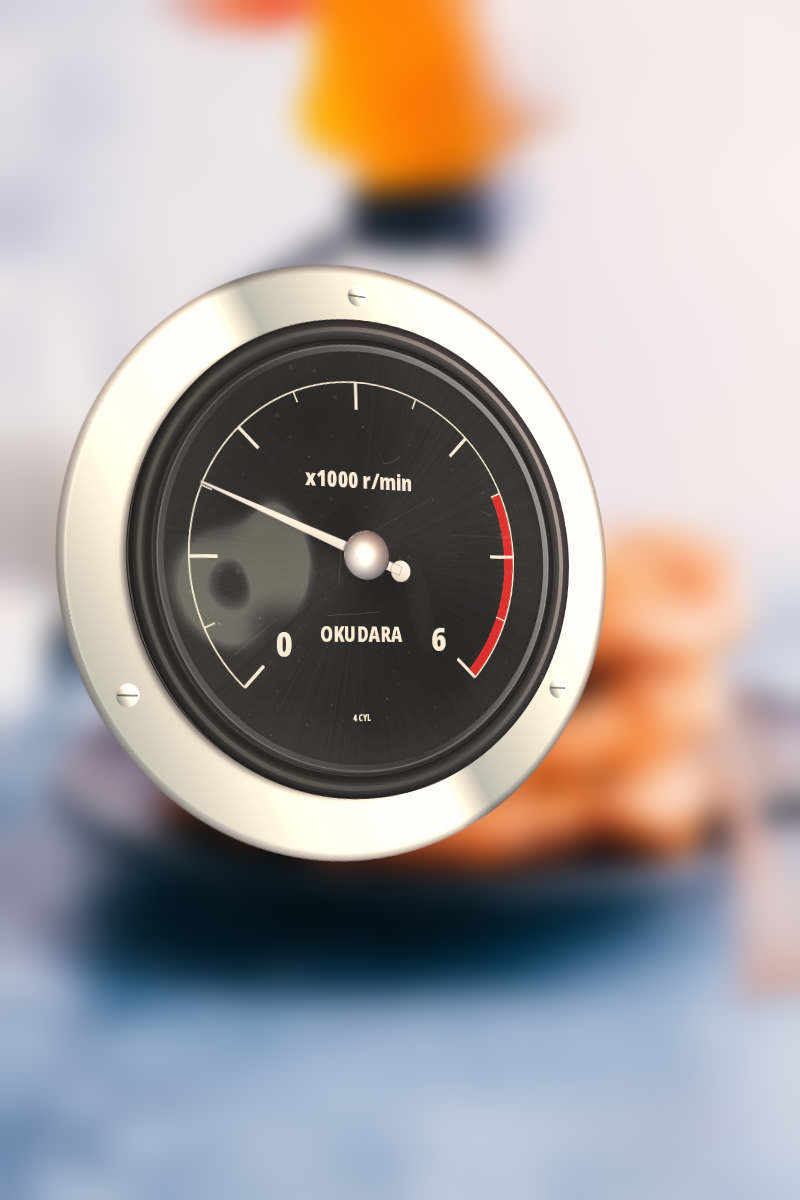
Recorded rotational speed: 1500,rpm
